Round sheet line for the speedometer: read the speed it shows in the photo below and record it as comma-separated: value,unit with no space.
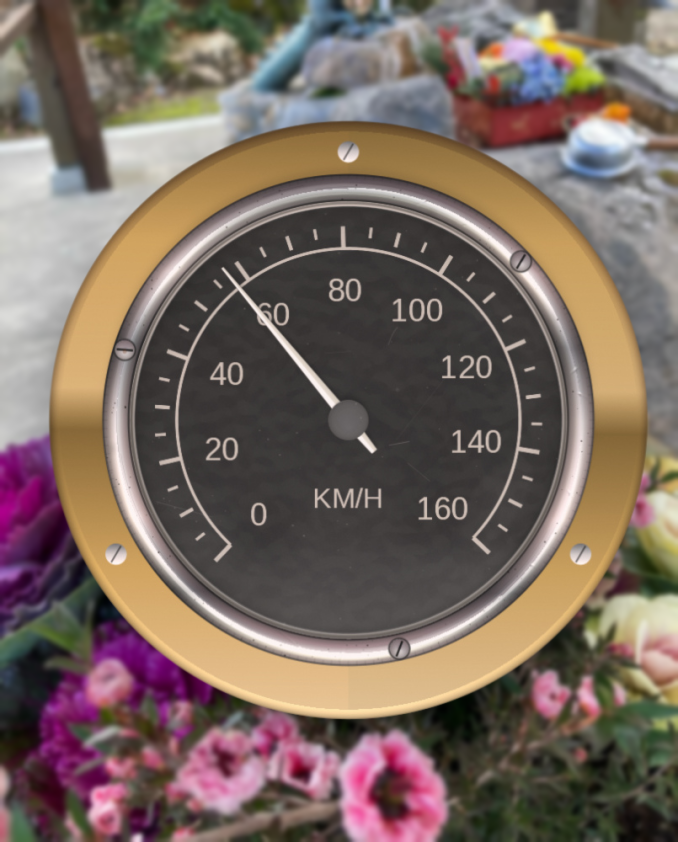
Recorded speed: 57.5,km/h
